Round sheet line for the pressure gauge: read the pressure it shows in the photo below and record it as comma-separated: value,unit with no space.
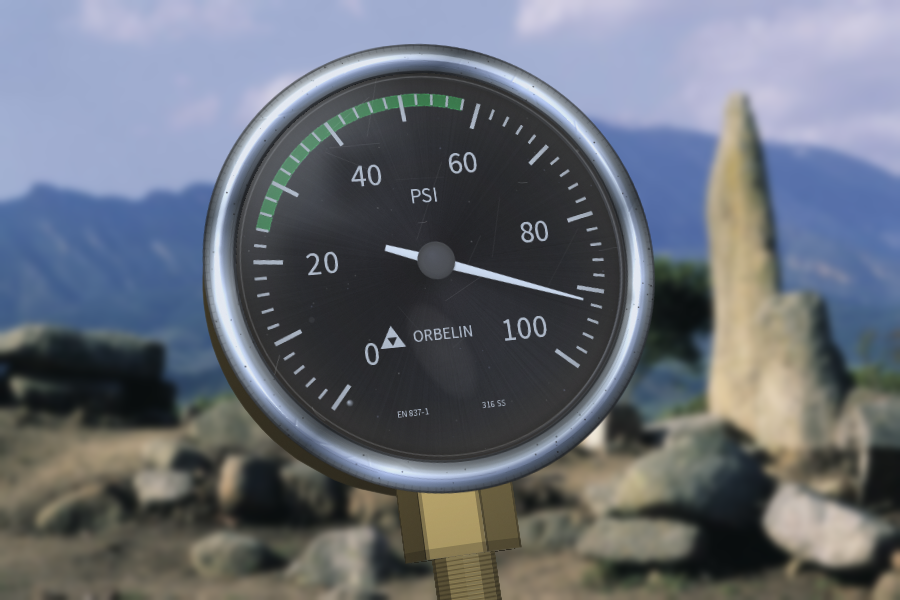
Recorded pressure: 92,psi
